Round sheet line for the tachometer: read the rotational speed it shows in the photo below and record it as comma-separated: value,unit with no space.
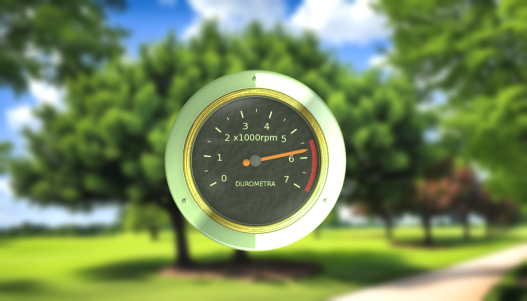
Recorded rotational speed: 5750,rpm
